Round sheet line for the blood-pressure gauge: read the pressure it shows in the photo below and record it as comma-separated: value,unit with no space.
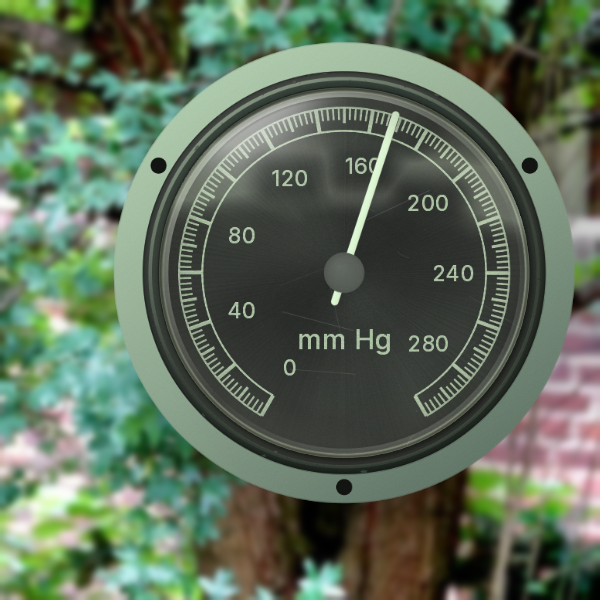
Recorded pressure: 168,mmHg
